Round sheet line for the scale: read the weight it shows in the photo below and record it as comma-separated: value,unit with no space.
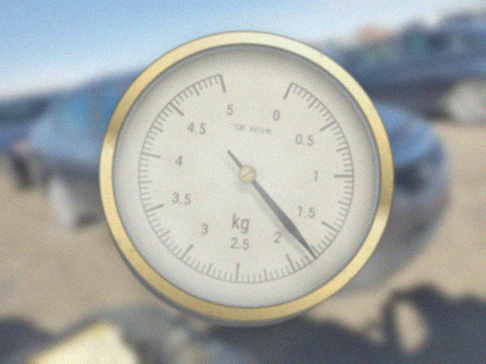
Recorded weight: 1.8,kg
